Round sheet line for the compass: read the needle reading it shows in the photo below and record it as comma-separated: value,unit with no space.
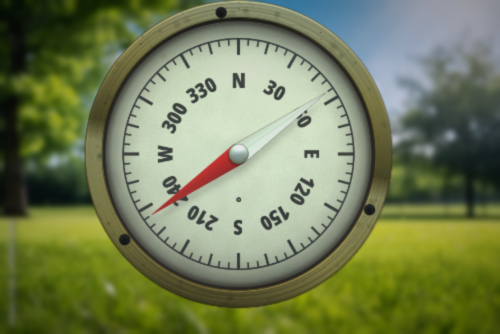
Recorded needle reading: 235,°
